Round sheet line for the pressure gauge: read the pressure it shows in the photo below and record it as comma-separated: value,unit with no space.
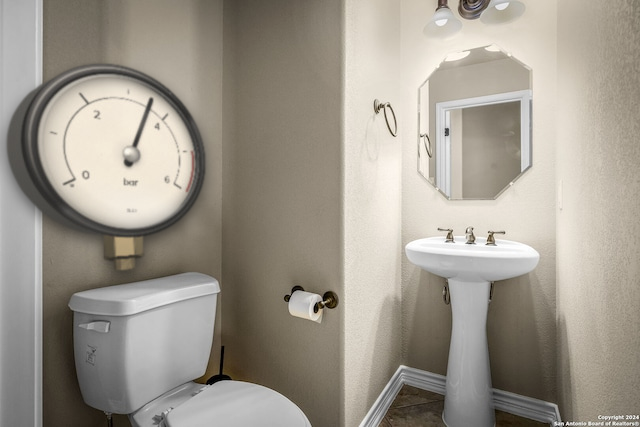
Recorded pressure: 3.5,bar
